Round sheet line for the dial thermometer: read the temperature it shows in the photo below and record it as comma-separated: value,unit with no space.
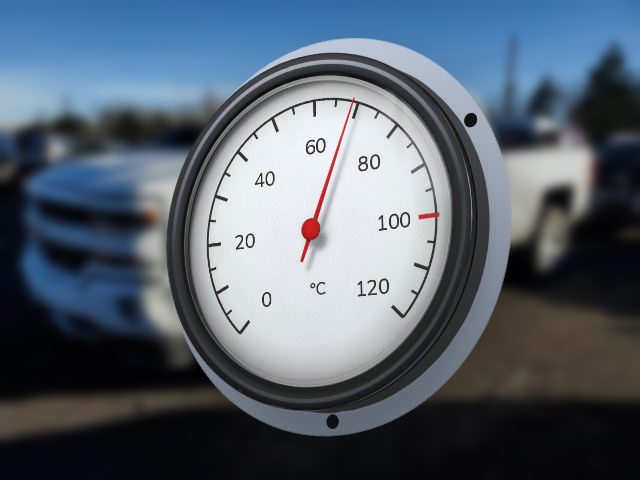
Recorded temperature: 70,°C
